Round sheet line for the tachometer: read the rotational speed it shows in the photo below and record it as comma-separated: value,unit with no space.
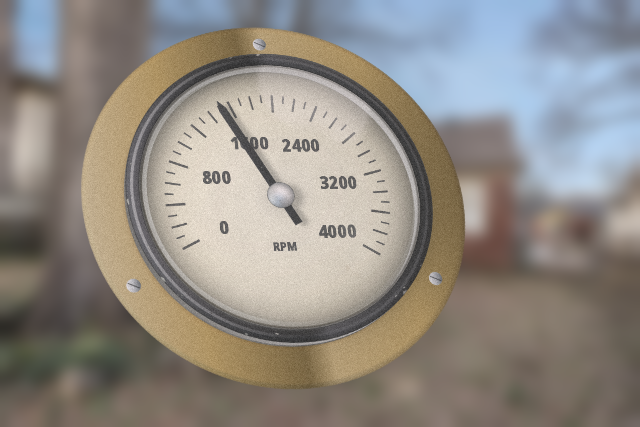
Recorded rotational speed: 1500,rpm
